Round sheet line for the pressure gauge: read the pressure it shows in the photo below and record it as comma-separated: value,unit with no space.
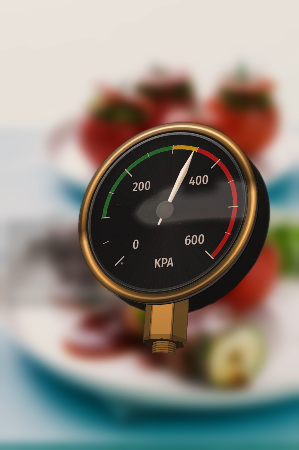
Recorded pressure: 350,kPa
